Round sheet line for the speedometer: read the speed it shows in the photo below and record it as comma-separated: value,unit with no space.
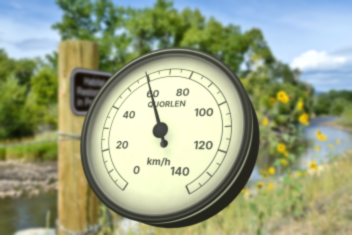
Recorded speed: 60,km/h
